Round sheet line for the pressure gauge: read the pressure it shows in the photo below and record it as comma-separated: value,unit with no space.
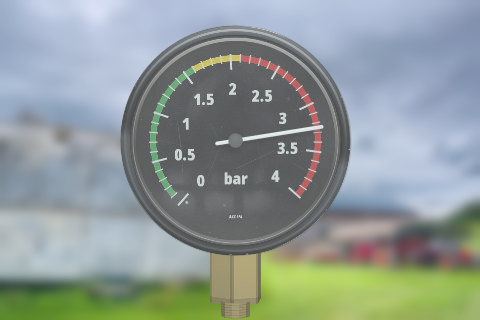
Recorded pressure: 3.25,bar
